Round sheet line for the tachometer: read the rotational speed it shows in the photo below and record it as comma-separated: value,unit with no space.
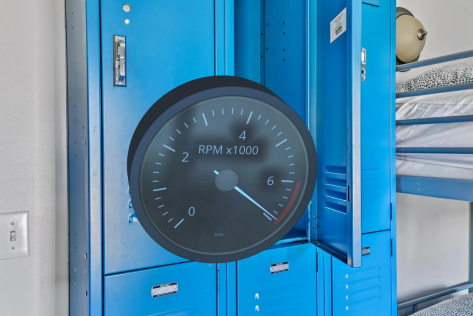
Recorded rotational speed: 6900,rpm
